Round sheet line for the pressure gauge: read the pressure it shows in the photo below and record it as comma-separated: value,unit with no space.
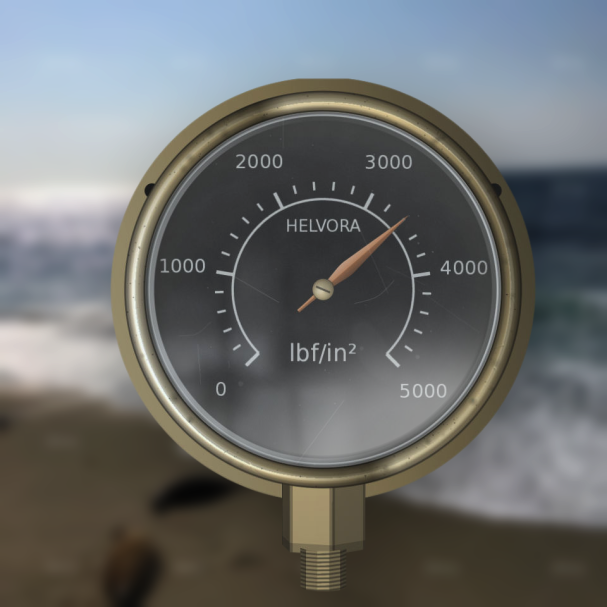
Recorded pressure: 3400,psi
